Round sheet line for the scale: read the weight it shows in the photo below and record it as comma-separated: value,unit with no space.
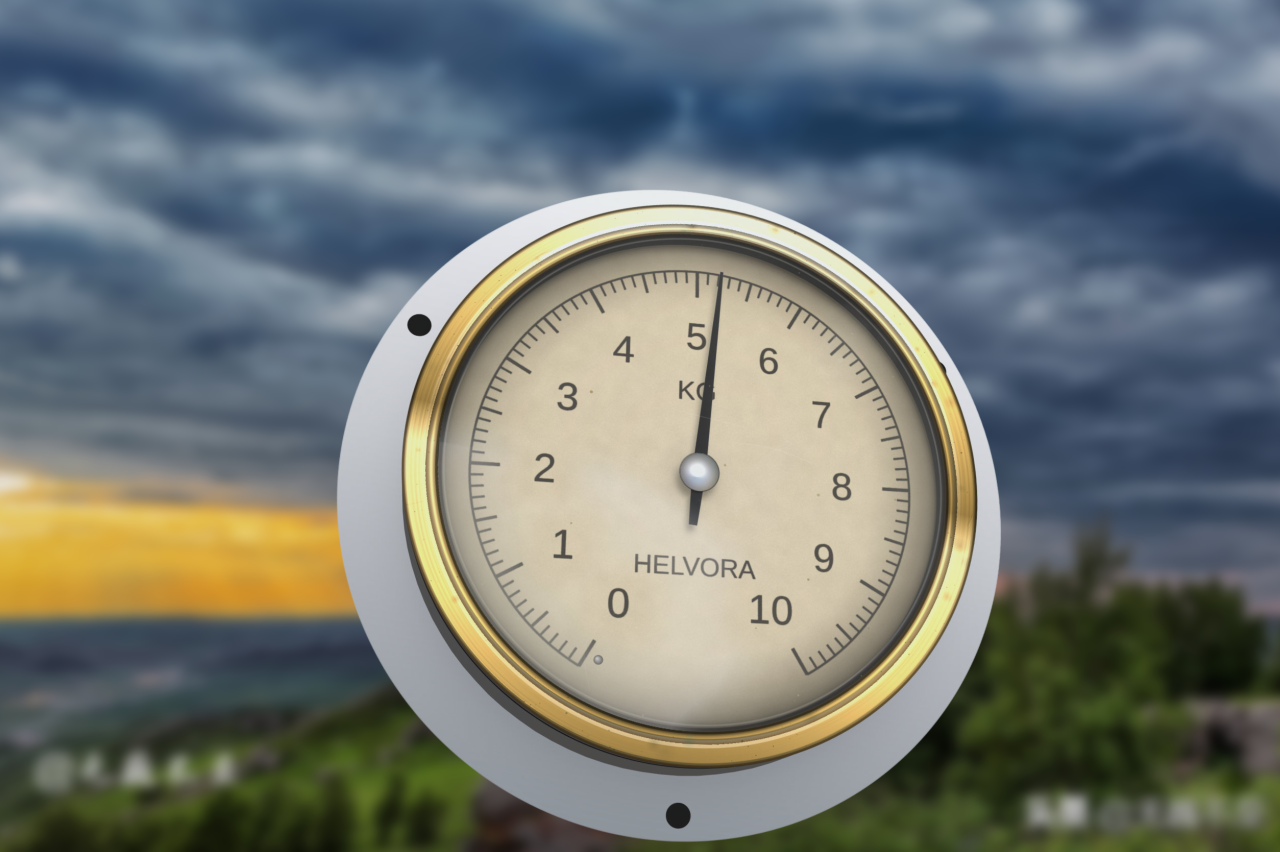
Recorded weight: 5.2,kg
